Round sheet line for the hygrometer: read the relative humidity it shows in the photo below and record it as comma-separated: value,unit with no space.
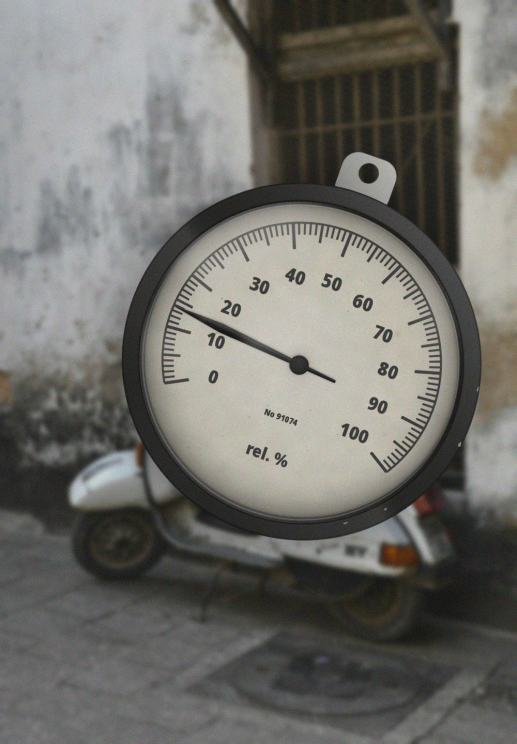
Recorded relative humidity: 14,%
